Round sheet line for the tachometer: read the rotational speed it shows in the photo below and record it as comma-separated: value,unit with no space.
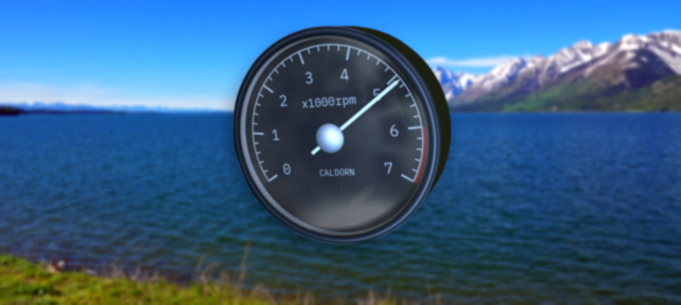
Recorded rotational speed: 5100,rpm
